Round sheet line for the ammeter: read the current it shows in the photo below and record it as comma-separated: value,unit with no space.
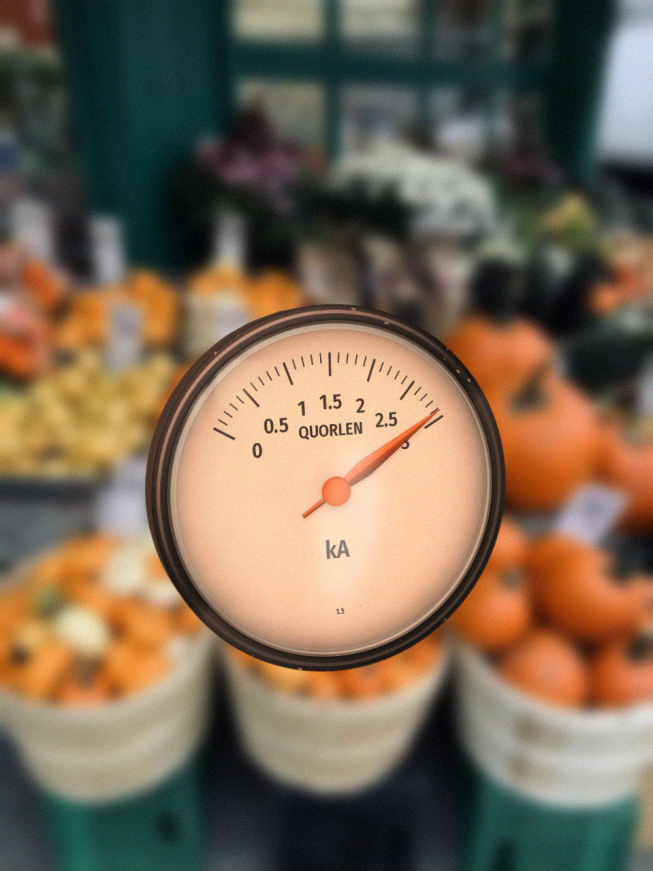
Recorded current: 2.9,kA
